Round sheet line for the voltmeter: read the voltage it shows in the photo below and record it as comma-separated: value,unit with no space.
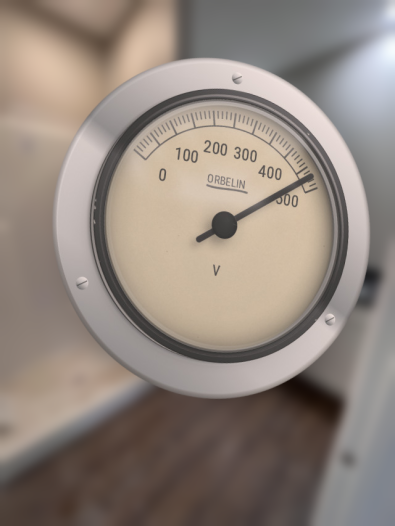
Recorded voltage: 470,V
